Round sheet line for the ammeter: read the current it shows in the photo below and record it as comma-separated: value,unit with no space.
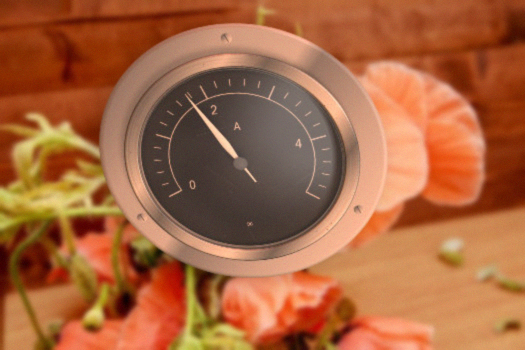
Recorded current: 1.8,A
